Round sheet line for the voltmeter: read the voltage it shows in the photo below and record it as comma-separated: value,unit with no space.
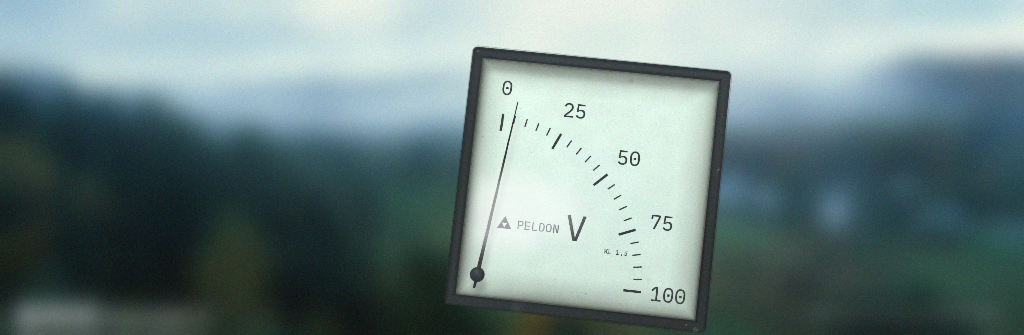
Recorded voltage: 5,V
